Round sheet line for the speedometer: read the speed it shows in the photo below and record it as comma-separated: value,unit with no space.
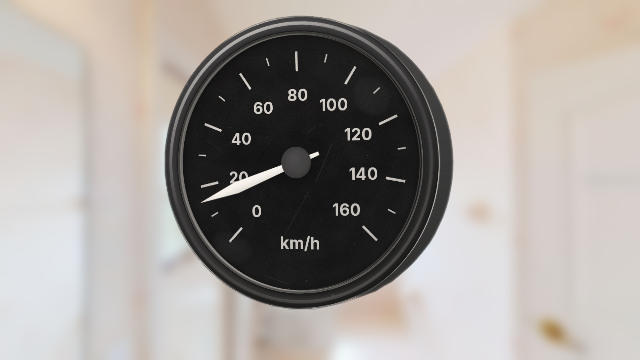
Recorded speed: 15,km/h
